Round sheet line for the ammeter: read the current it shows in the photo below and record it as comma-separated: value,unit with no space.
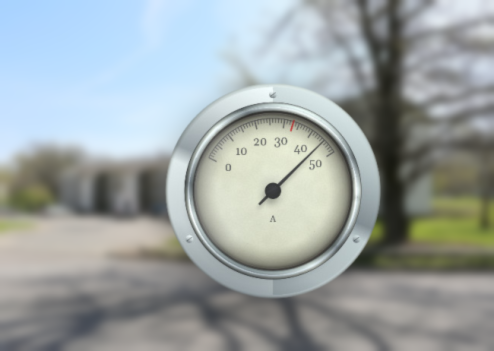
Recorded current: 45,A
